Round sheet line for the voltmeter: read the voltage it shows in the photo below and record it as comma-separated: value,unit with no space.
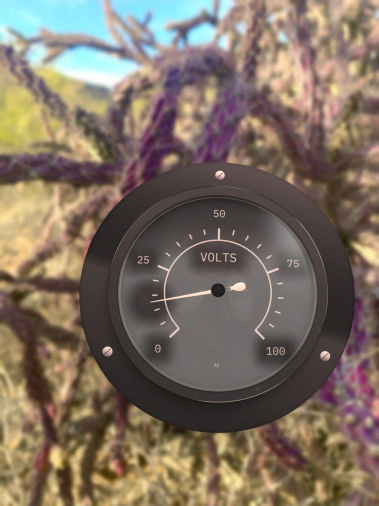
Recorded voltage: 12.5,V
